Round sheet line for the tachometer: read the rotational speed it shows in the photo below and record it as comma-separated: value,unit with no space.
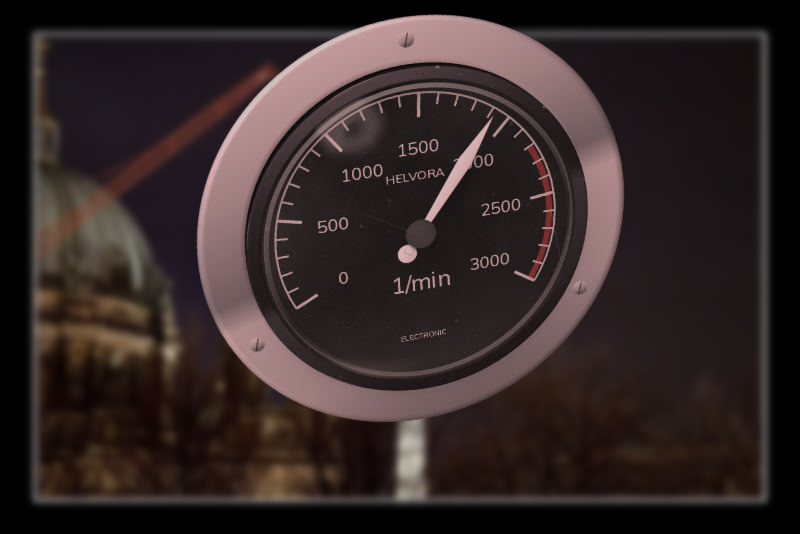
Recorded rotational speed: 1900,rpm
